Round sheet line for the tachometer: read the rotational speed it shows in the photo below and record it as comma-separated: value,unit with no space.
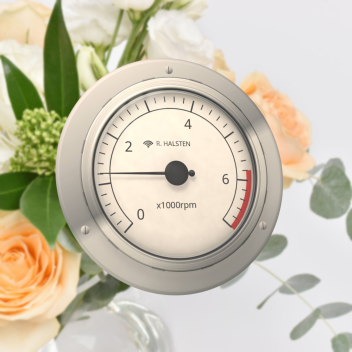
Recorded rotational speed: 1200,rpm
